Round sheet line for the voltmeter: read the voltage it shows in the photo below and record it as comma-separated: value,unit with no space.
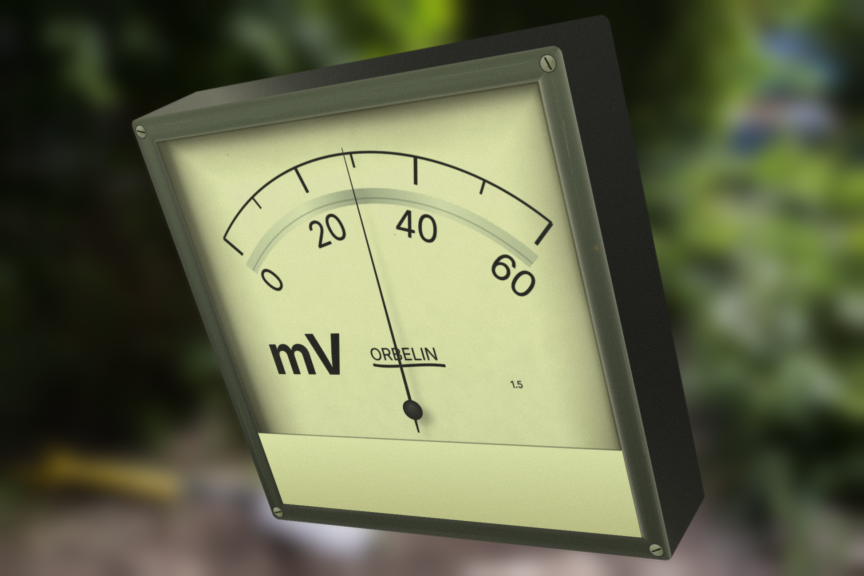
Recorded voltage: 30,mV
